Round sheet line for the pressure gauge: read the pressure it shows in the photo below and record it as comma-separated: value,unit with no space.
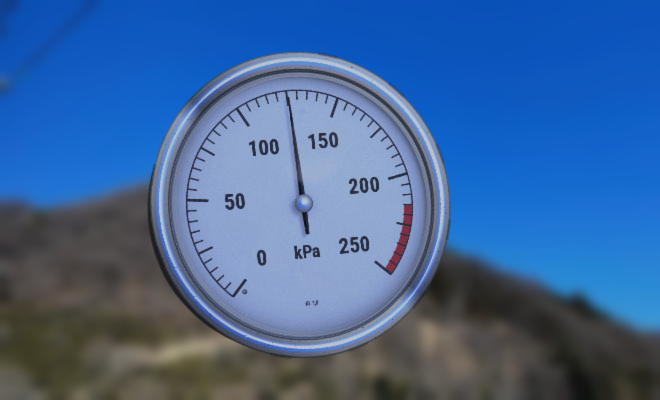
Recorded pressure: 125,kPa
